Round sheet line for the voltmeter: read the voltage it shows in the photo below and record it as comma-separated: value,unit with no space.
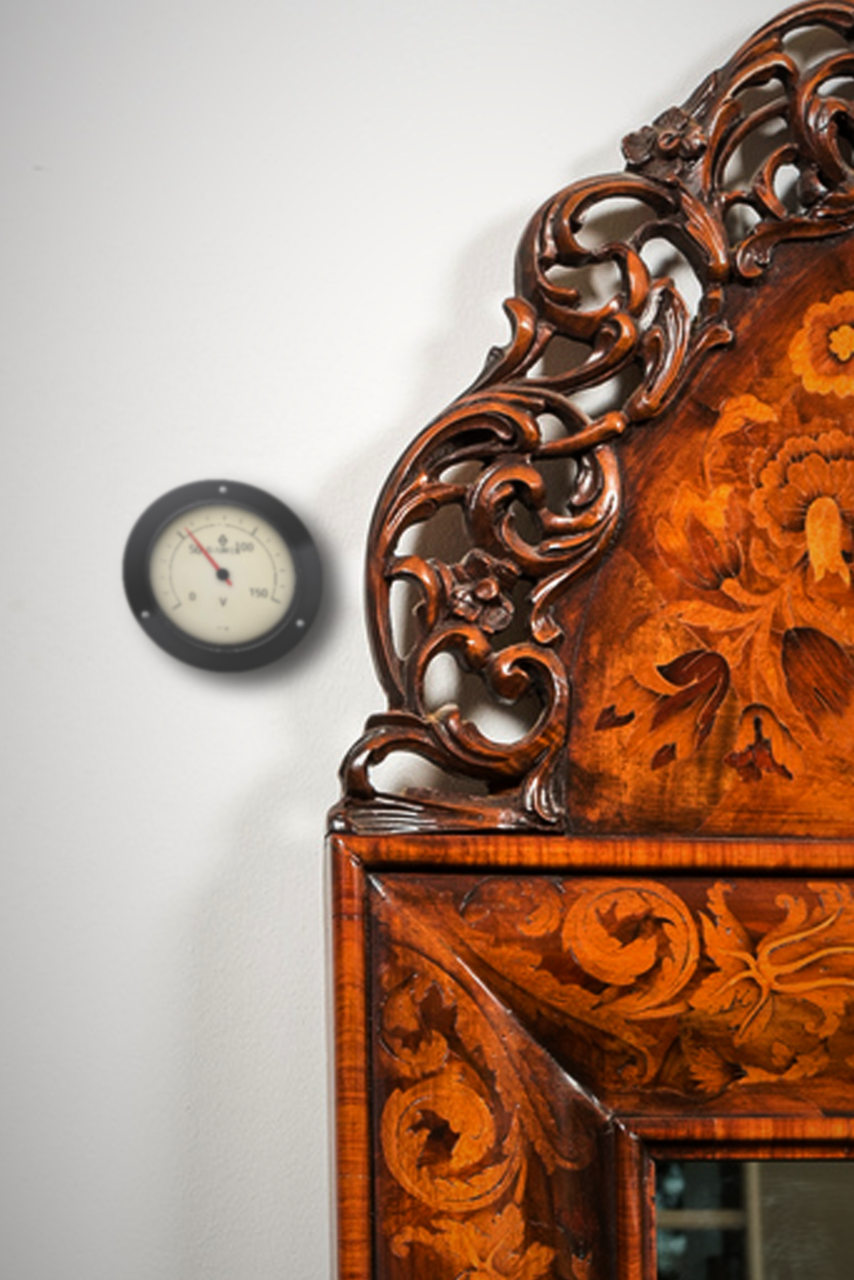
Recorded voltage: 55,V
